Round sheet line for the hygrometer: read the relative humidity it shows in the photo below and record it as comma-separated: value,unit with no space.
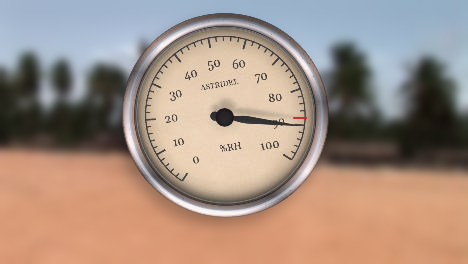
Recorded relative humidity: 90,%
